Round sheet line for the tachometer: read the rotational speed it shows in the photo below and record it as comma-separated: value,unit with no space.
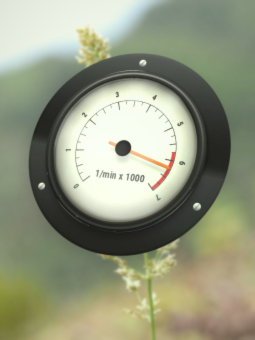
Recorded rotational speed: 6250,rpm
